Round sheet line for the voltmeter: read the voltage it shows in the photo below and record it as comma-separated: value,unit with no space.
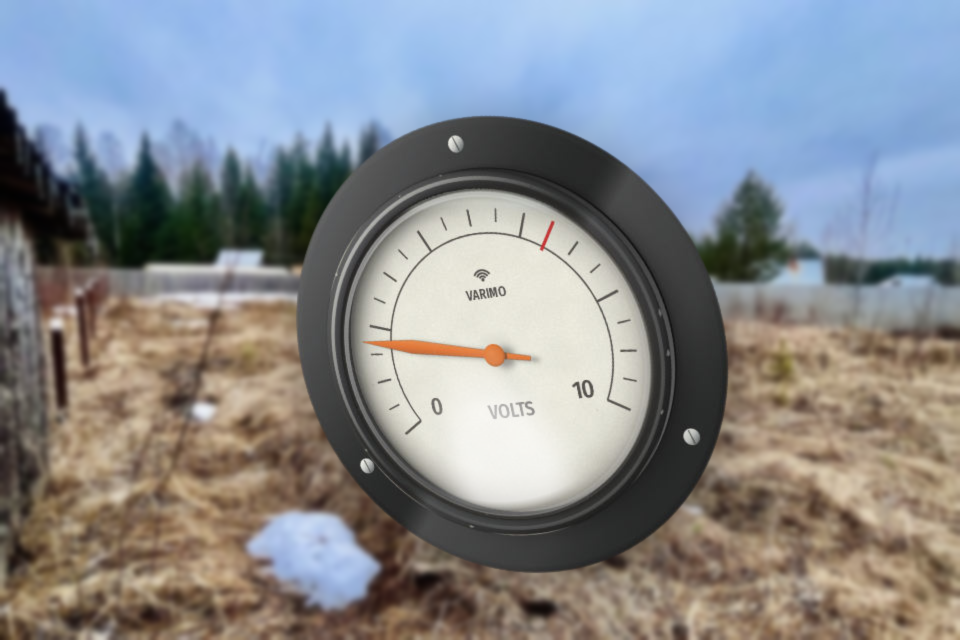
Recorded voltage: 1.75,V
